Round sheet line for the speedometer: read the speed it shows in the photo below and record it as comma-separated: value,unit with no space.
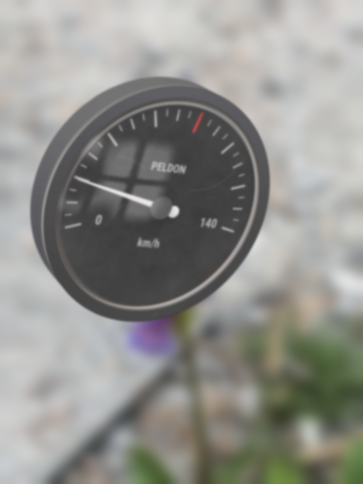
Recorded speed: 20,km/h
